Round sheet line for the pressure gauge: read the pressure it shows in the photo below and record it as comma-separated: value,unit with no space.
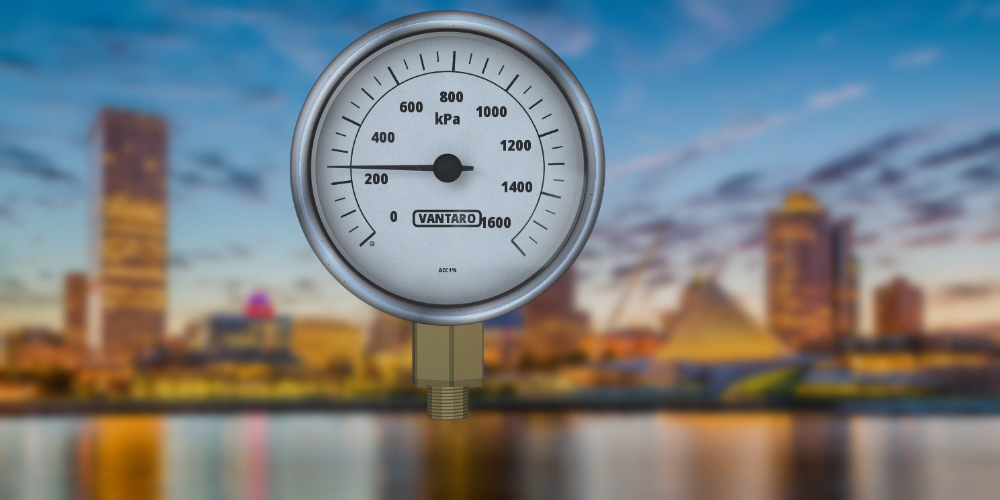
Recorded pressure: 250,kPa
